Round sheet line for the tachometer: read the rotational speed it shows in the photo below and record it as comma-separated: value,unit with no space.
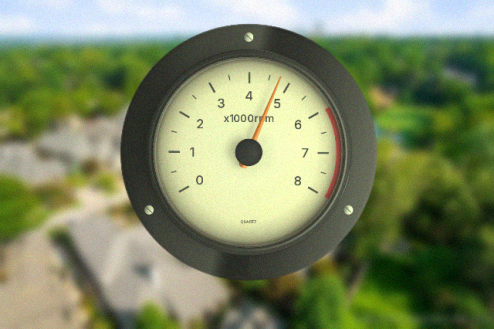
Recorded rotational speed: 4750,rpm
